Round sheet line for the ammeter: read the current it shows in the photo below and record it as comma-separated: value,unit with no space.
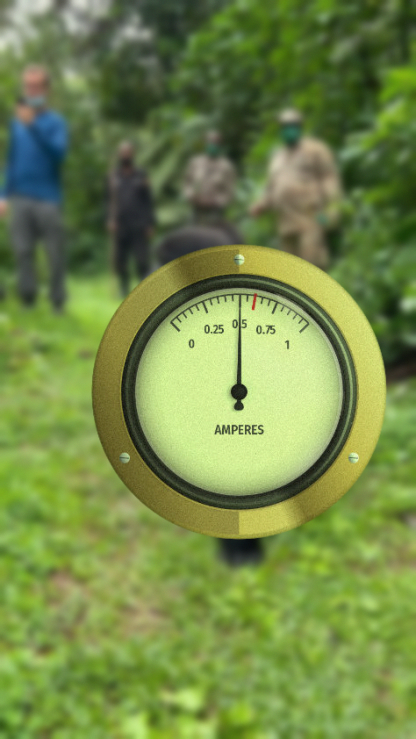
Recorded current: 0.5,A
